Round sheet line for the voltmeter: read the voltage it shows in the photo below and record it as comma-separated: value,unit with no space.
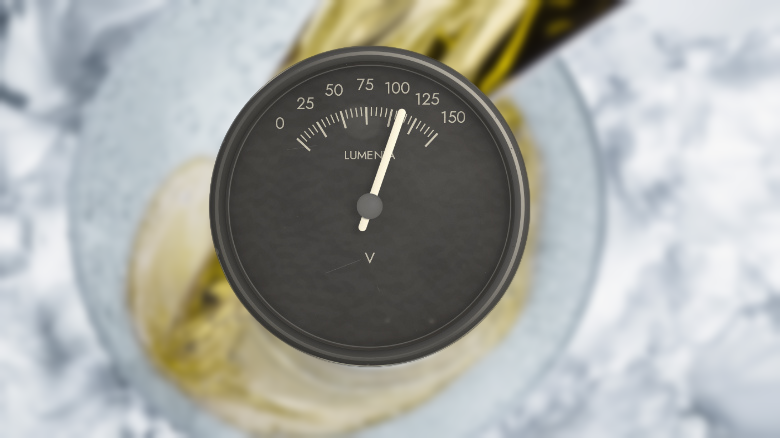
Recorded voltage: 110,V
